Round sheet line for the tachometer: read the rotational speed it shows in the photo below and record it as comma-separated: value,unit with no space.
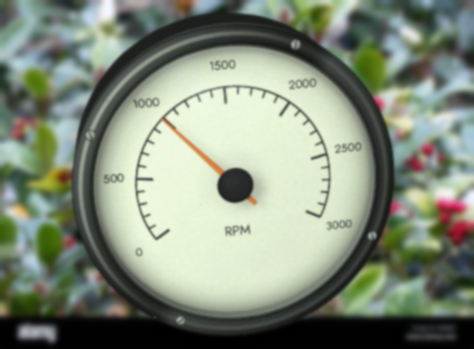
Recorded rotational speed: 1000,rpm
